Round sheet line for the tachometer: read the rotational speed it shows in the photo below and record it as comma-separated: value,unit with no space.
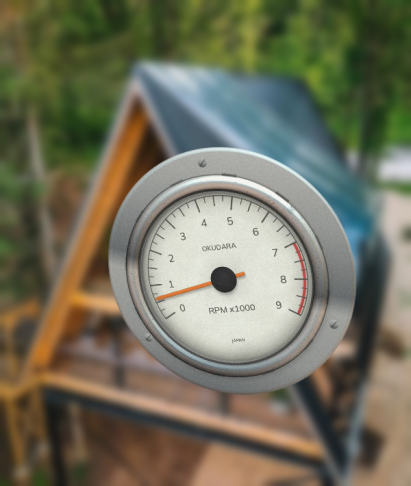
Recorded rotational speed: 625,rpm
